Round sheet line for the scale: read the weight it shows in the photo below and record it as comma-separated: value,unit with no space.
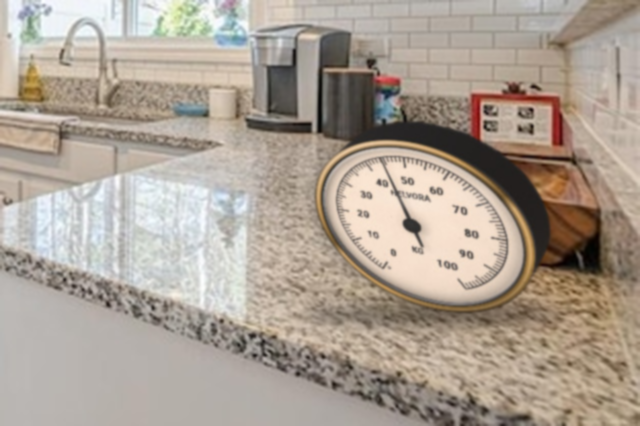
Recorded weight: 45,kg
